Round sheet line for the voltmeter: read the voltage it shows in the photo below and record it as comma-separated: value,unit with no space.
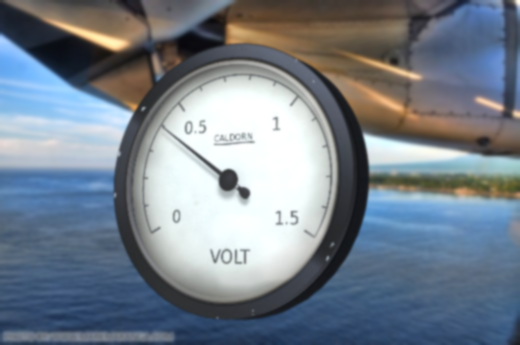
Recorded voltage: 0.4,V
